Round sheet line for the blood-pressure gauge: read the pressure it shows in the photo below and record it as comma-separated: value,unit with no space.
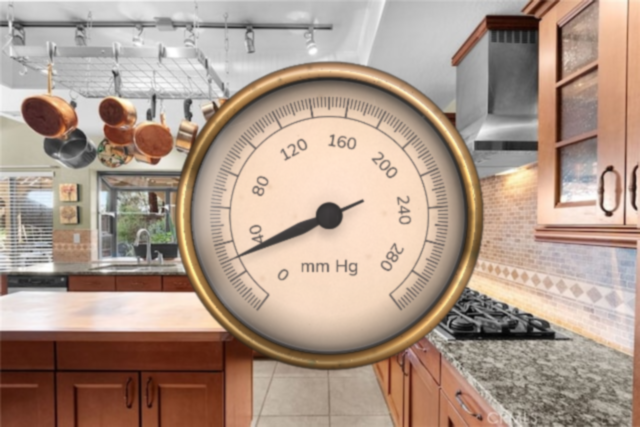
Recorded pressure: 30,mmHg
